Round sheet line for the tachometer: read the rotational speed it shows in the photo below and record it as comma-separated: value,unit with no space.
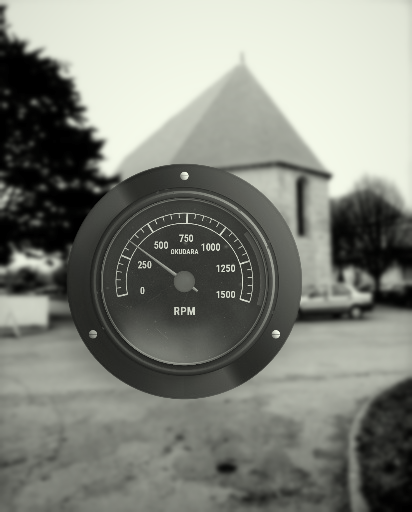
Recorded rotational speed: 350,rpm
